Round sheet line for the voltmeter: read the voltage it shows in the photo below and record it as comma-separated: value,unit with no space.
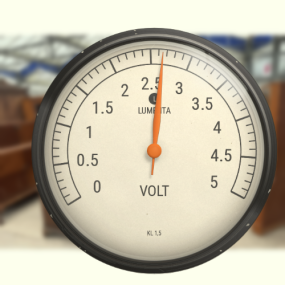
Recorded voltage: 2.65,V
